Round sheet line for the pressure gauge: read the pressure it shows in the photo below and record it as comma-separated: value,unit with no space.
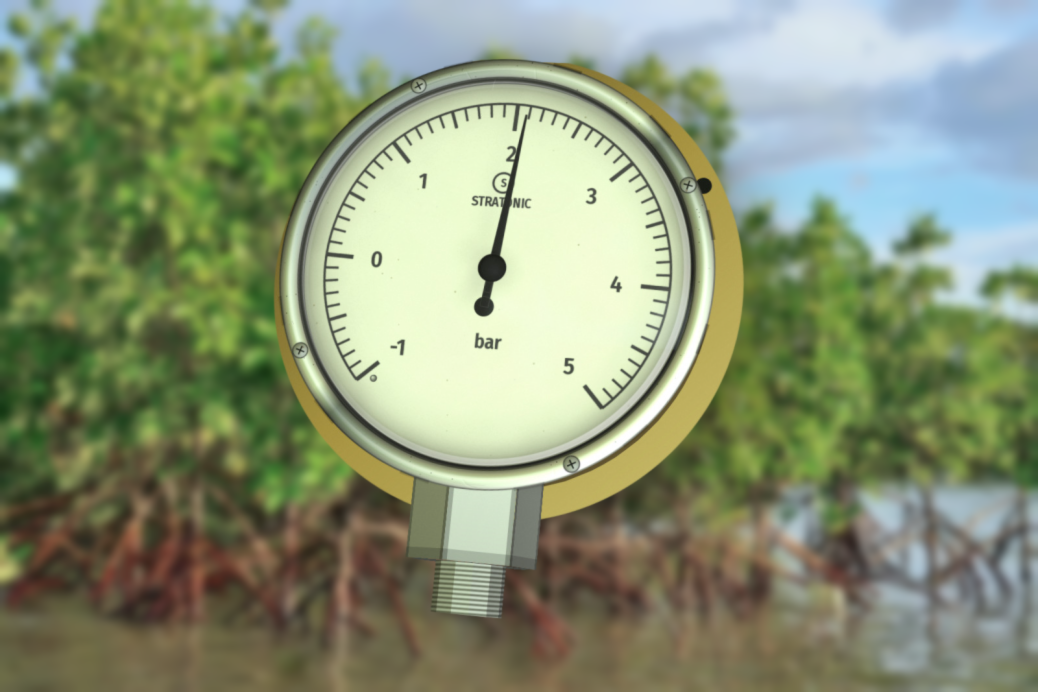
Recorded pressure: 2.1,bar
